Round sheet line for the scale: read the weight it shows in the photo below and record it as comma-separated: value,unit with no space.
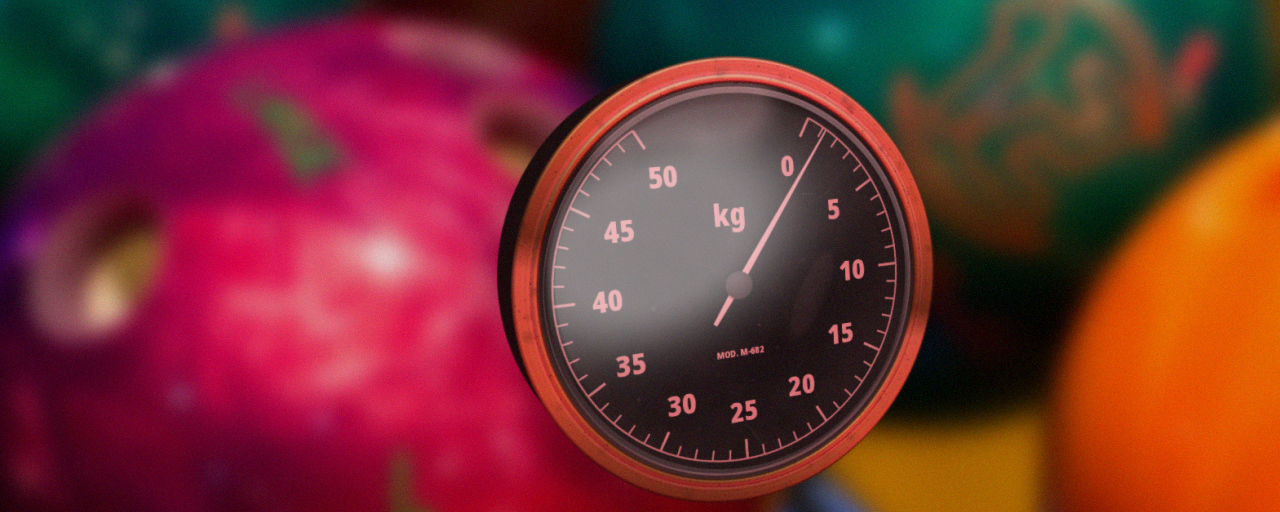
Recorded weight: 1,kg
